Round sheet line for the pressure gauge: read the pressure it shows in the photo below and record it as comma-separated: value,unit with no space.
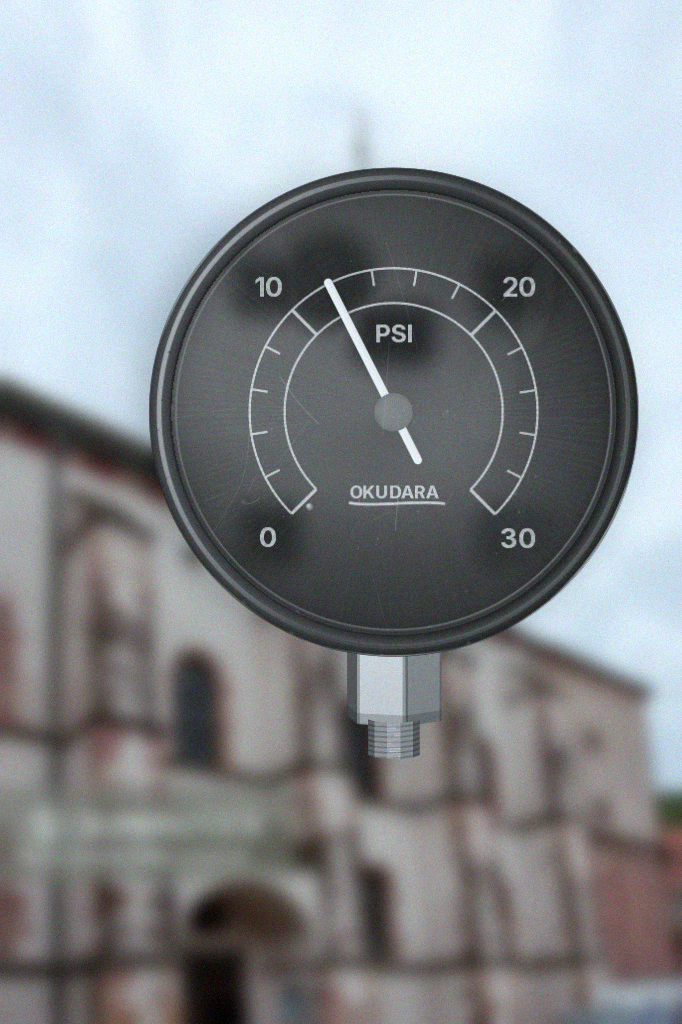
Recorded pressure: 12,psi
